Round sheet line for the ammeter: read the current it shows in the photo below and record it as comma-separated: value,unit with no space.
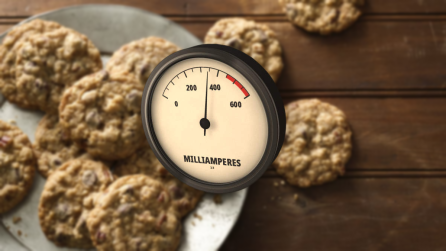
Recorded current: 350,mA
